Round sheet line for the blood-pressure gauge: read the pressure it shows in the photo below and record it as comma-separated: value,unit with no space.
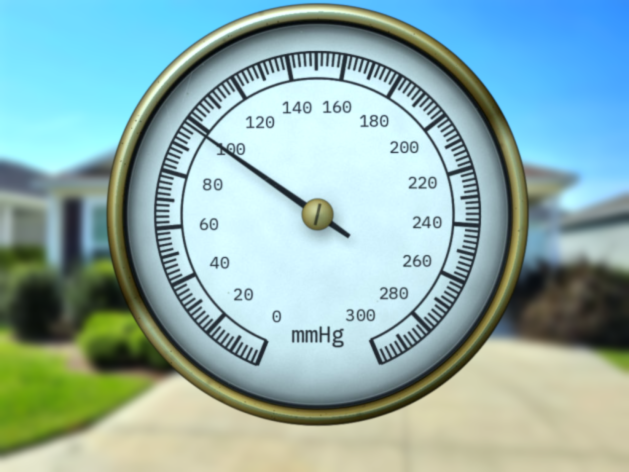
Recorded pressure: 98,mmHg
